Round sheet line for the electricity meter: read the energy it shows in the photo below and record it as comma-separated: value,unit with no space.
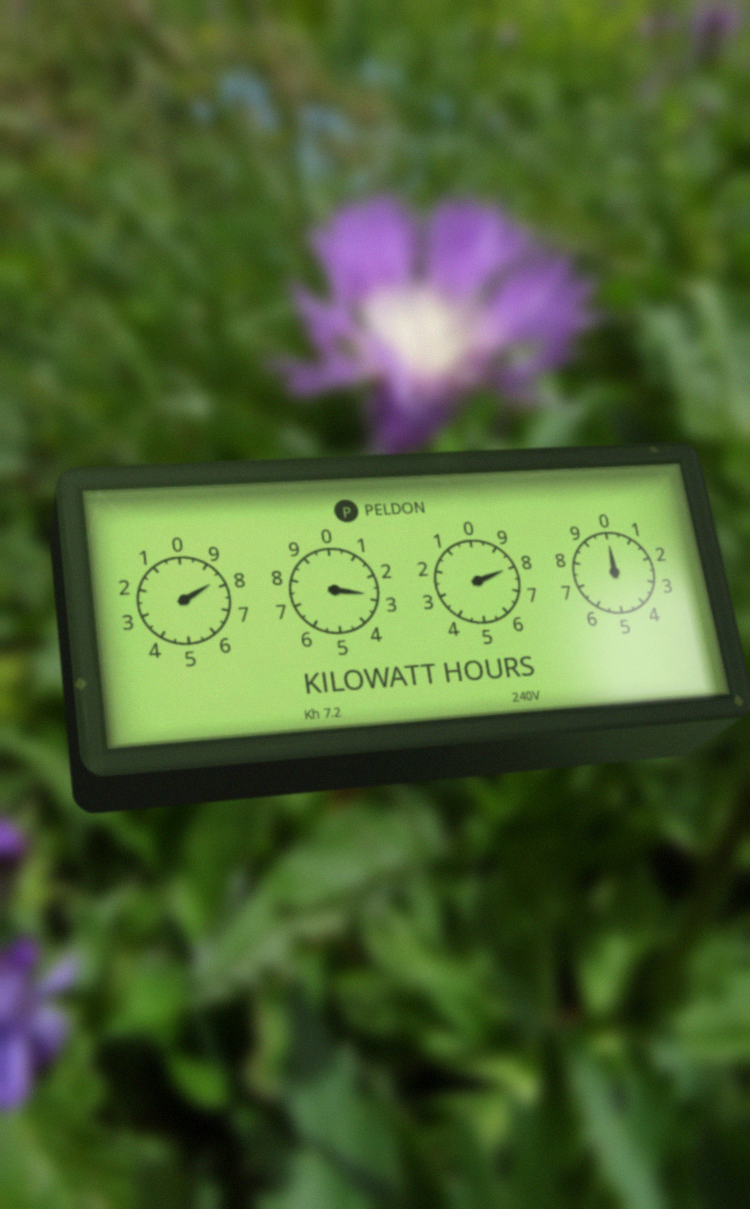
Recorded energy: 8280,kWh
